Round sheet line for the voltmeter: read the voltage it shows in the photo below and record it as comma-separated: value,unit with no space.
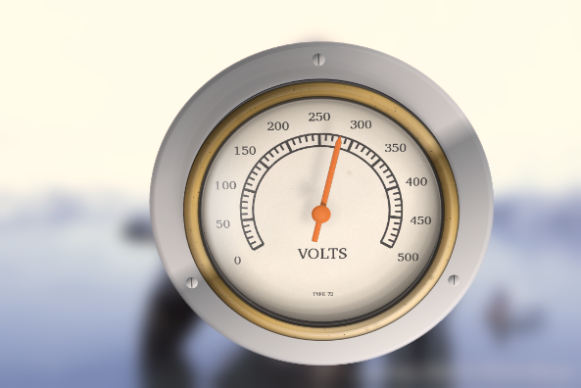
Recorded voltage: 280,V
